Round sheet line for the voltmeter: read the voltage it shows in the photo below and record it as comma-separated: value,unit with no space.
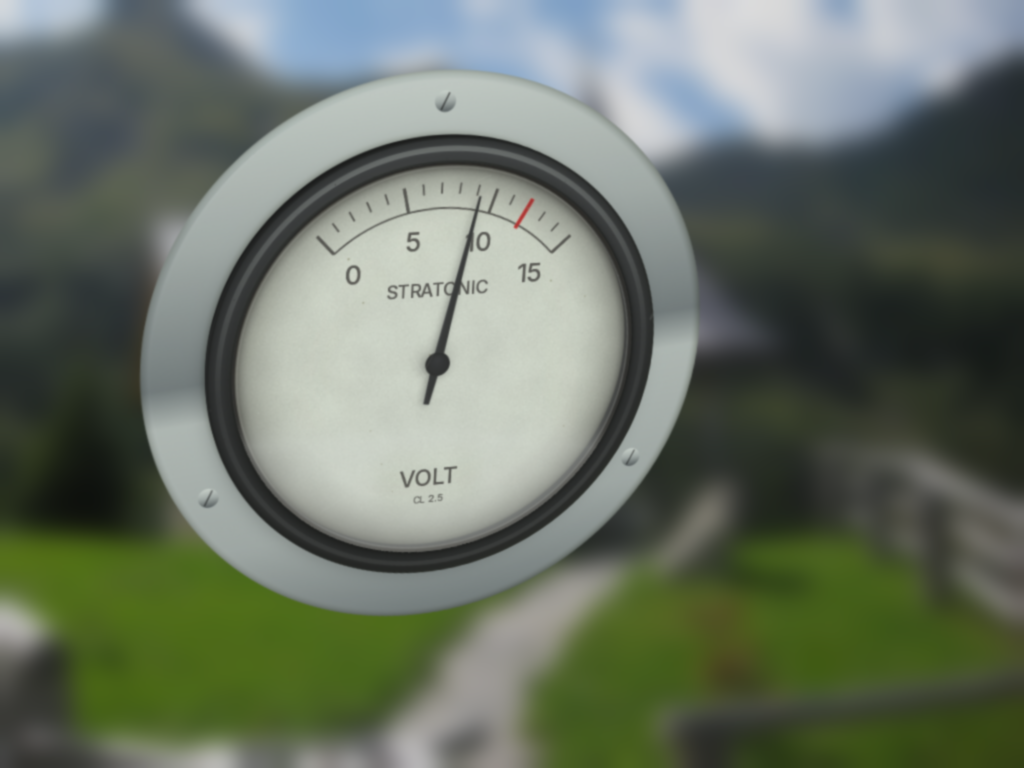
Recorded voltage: 9,V
